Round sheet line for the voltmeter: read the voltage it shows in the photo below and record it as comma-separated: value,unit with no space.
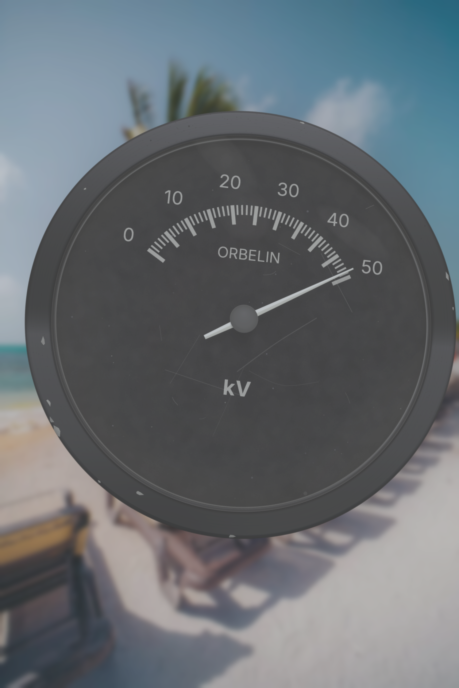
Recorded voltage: 49,kV
